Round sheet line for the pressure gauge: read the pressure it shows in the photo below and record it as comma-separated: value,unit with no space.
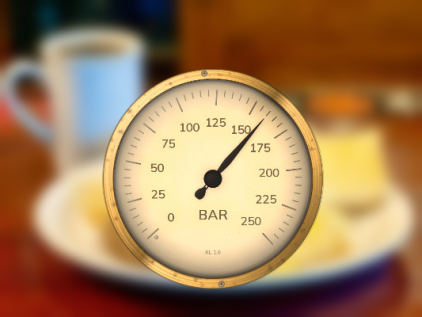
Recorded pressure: 160,bar
